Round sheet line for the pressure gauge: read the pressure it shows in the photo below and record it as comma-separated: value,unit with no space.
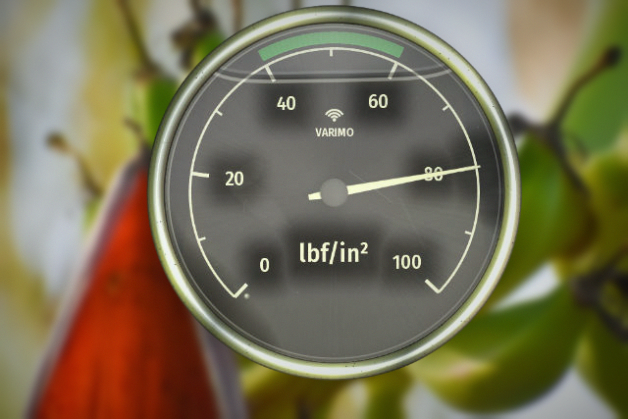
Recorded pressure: 80,psi
